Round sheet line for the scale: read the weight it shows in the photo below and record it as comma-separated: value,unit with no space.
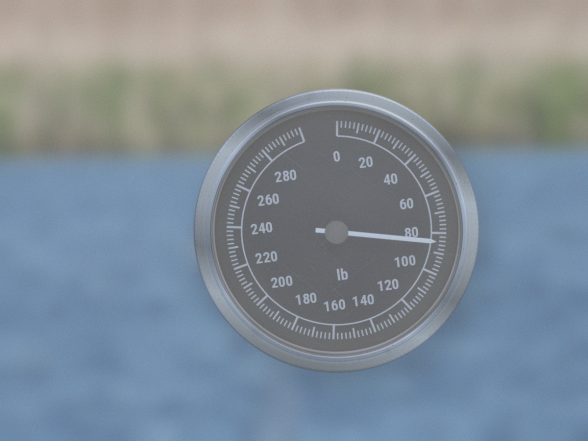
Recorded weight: 84,lb
